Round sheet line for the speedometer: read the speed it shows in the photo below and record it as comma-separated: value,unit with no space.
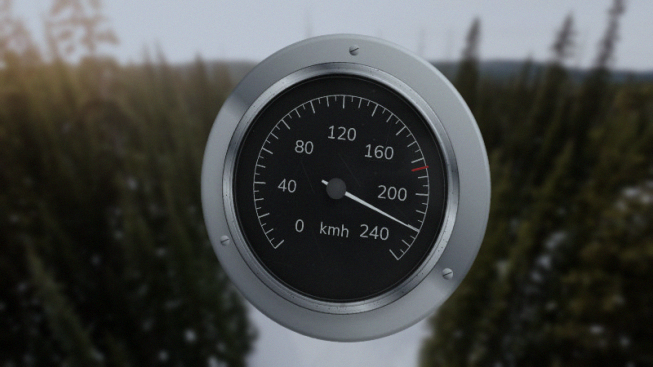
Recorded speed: 220,km/h
